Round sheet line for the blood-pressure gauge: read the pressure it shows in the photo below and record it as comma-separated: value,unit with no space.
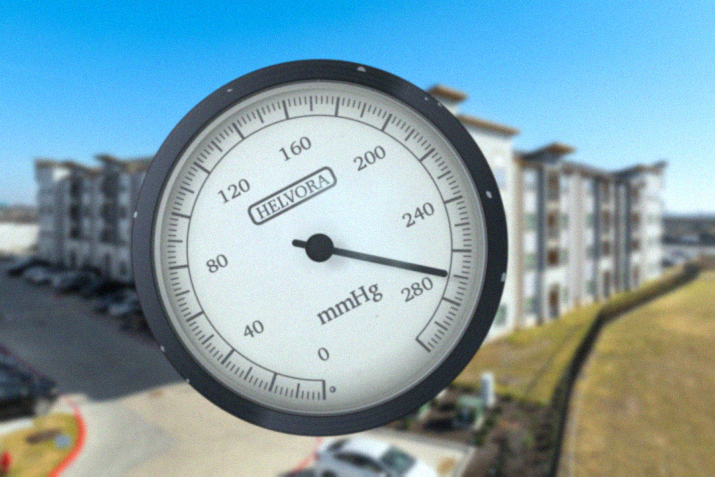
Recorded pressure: 270,mmHg
